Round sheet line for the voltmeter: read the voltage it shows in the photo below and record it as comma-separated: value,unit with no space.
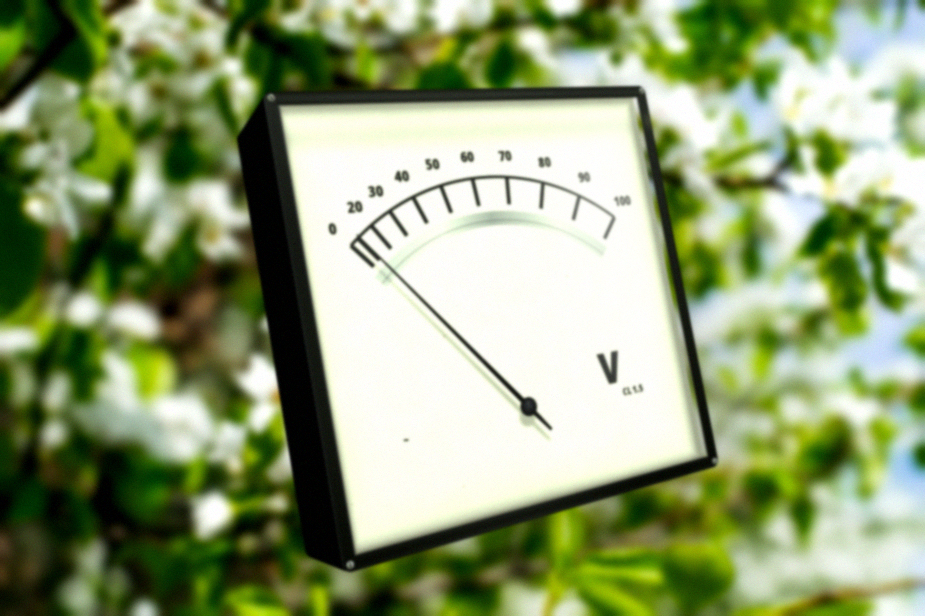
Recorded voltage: 10,V
